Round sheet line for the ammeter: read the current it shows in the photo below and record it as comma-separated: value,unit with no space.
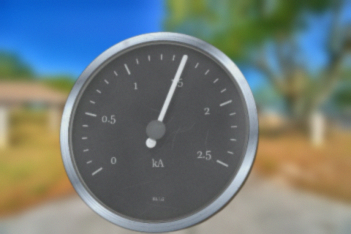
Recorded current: 1.5,kA
